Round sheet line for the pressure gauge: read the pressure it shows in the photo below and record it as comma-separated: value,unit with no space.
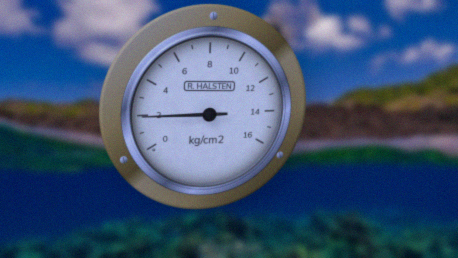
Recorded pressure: 2,kg/cm²
